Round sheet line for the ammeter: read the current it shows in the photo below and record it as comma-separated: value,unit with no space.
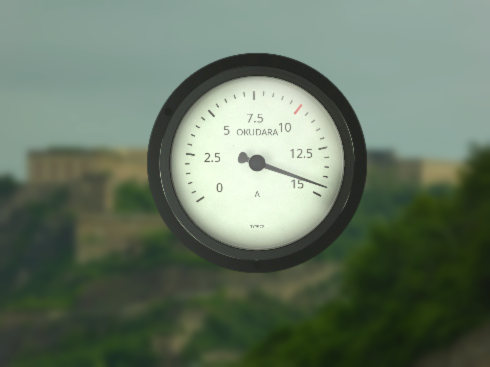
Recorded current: 14.5,A
